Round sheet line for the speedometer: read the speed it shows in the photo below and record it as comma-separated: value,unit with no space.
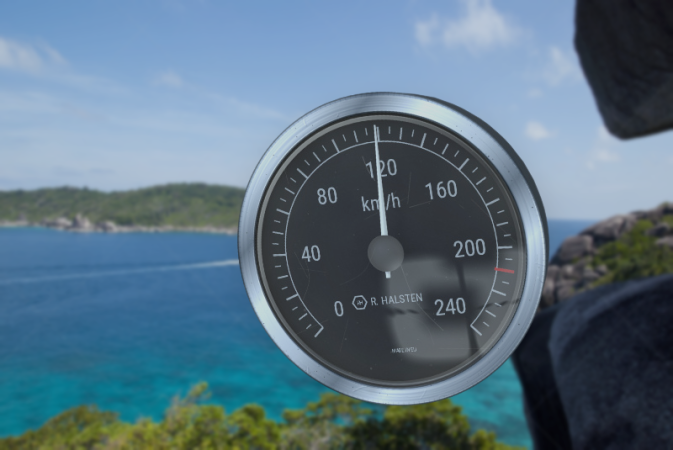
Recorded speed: 120,km/h
